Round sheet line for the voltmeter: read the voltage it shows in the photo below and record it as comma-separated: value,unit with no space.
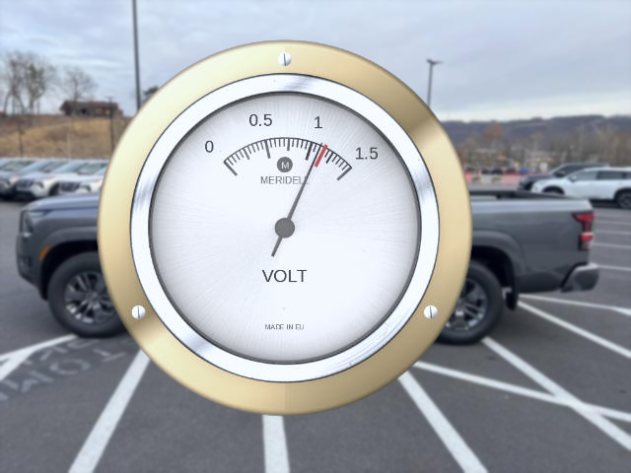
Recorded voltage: 1.1,V
